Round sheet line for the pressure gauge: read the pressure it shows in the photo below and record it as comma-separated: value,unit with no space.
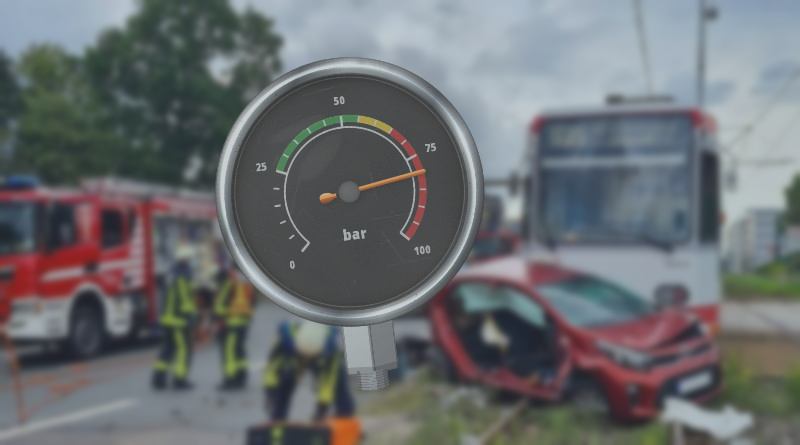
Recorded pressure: 80,bar
